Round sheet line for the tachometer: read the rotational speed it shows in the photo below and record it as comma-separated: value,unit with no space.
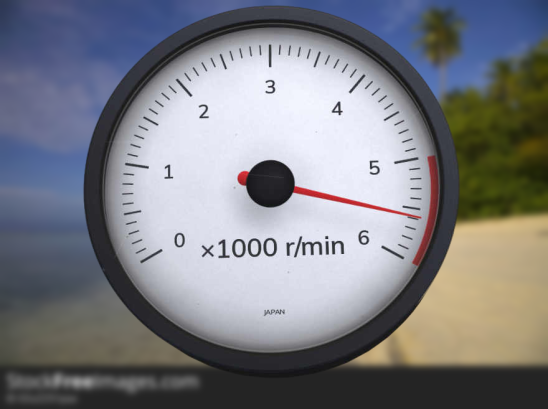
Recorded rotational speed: 5600,rpm
